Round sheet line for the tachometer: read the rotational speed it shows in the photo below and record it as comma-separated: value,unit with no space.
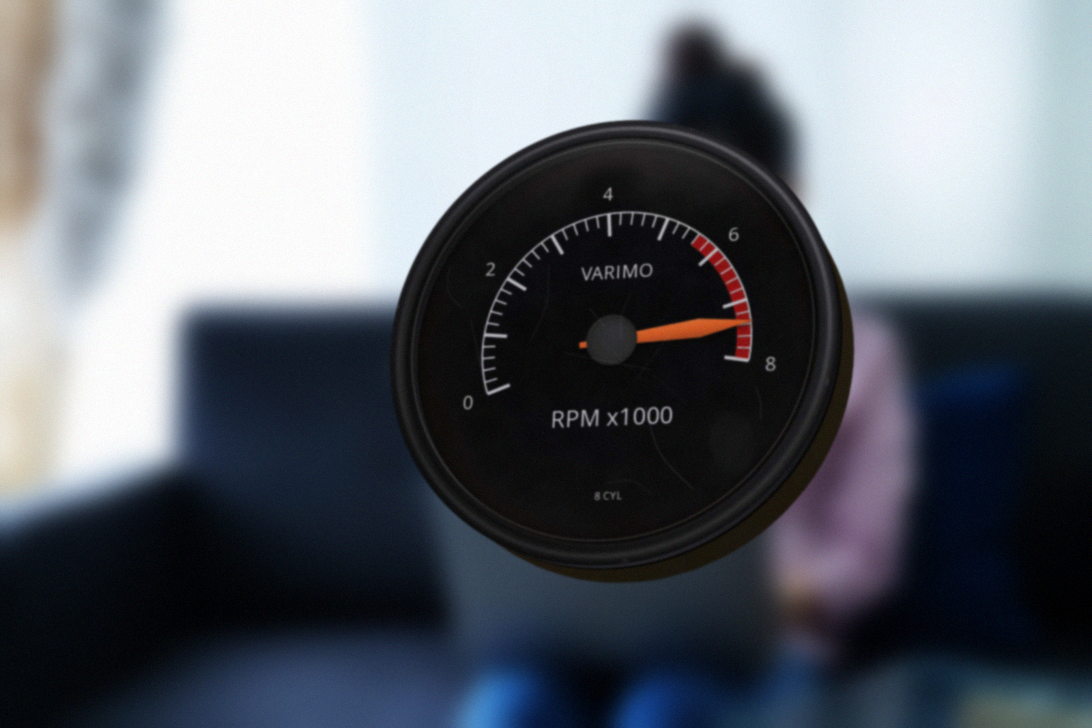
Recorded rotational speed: 7400,rpm
